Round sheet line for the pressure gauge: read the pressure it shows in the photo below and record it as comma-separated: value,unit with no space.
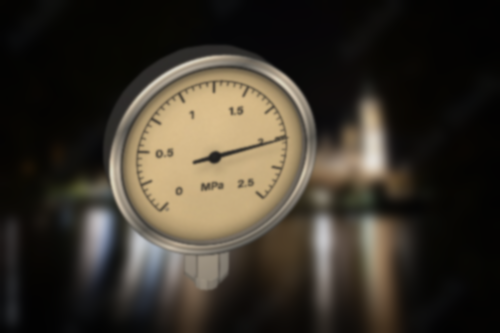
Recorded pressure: 2,MPa
